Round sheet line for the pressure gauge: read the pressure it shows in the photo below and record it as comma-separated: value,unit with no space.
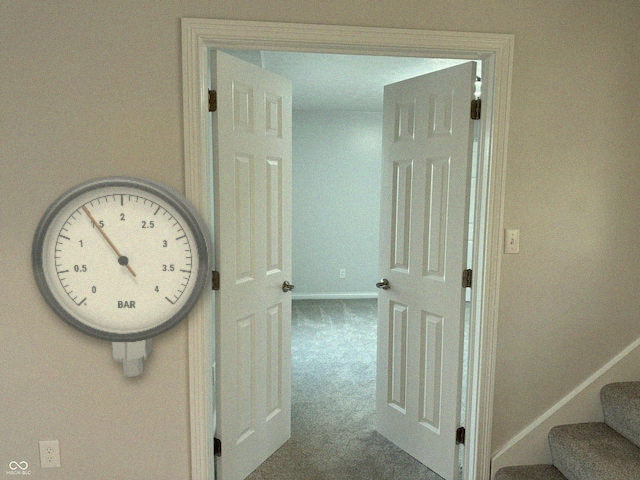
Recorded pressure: 1.5,bar
